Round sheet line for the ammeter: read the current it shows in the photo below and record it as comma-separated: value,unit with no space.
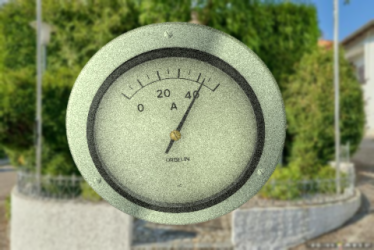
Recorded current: 42.5,A
